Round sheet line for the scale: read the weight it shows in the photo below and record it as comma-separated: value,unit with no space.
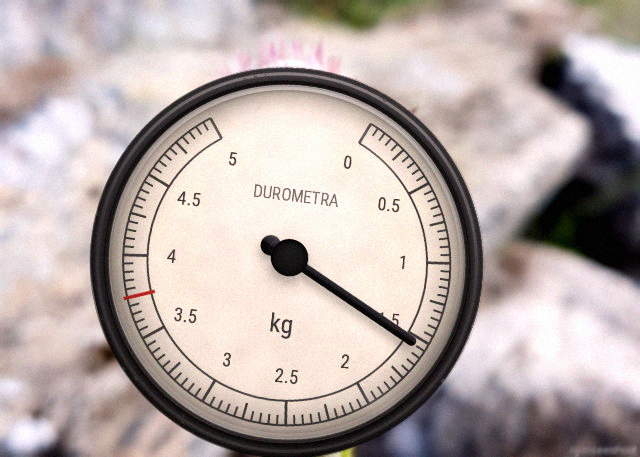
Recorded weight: 1.55,kg
